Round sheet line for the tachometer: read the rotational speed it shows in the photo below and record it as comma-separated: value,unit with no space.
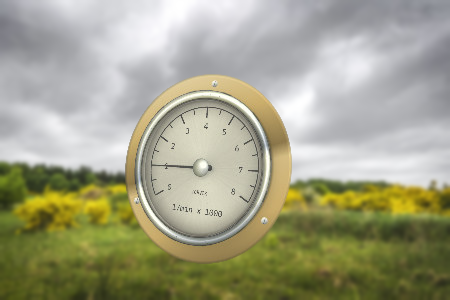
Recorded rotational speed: 1000,rpm
